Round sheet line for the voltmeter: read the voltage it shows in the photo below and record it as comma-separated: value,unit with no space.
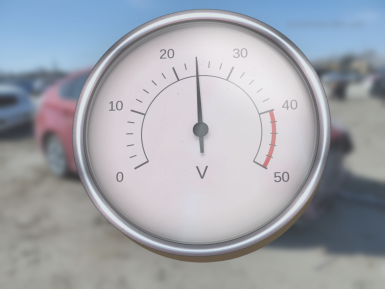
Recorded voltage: 24,V
